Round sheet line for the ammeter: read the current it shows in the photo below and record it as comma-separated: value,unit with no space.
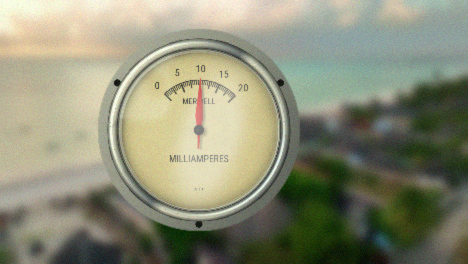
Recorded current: 10,mA
